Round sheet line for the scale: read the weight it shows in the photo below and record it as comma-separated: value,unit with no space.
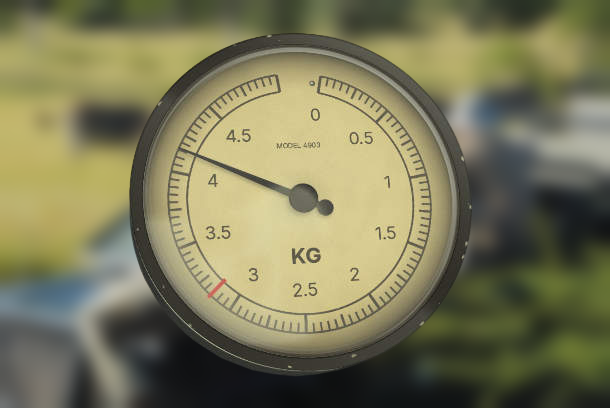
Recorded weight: 4.15,kg
